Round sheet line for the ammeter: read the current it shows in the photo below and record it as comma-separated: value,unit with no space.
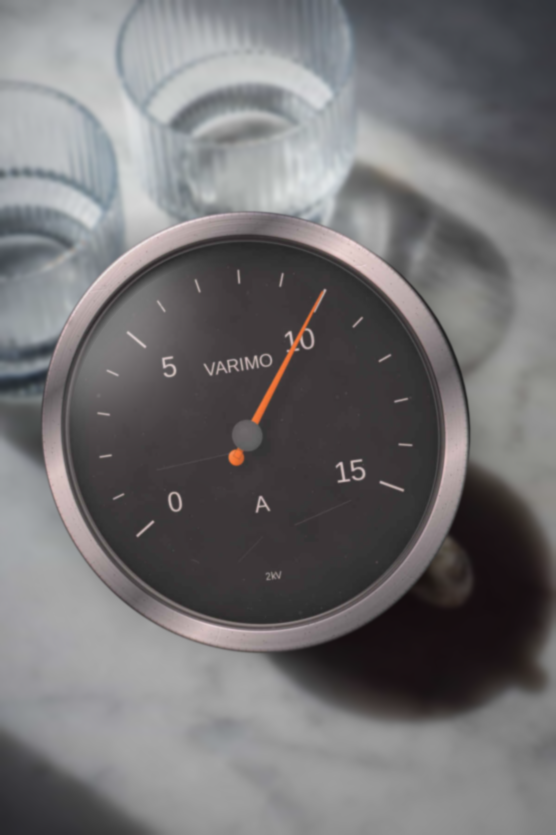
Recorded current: 10,A
